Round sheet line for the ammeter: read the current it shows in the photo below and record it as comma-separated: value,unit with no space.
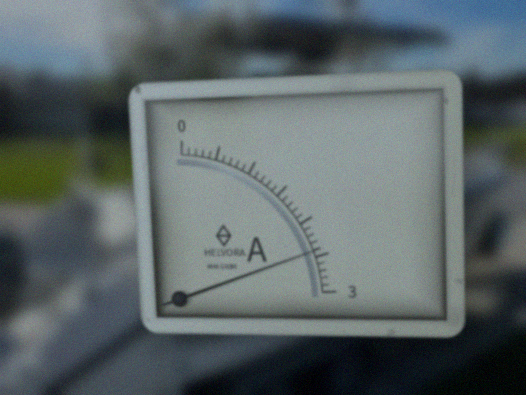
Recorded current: 2.4,A
